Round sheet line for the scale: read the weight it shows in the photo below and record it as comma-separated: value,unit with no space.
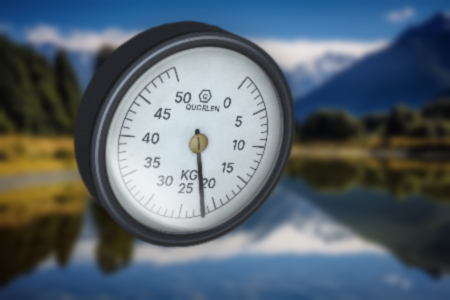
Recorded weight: 22,kg
